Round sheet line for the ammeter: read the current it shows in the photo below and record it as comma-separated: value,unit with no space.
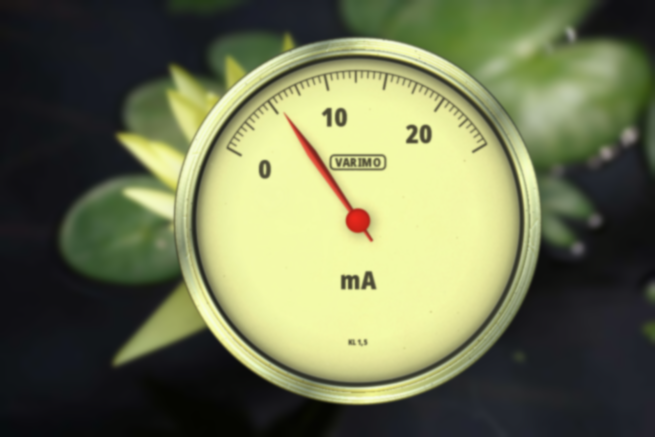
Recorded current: 5.5,mA
